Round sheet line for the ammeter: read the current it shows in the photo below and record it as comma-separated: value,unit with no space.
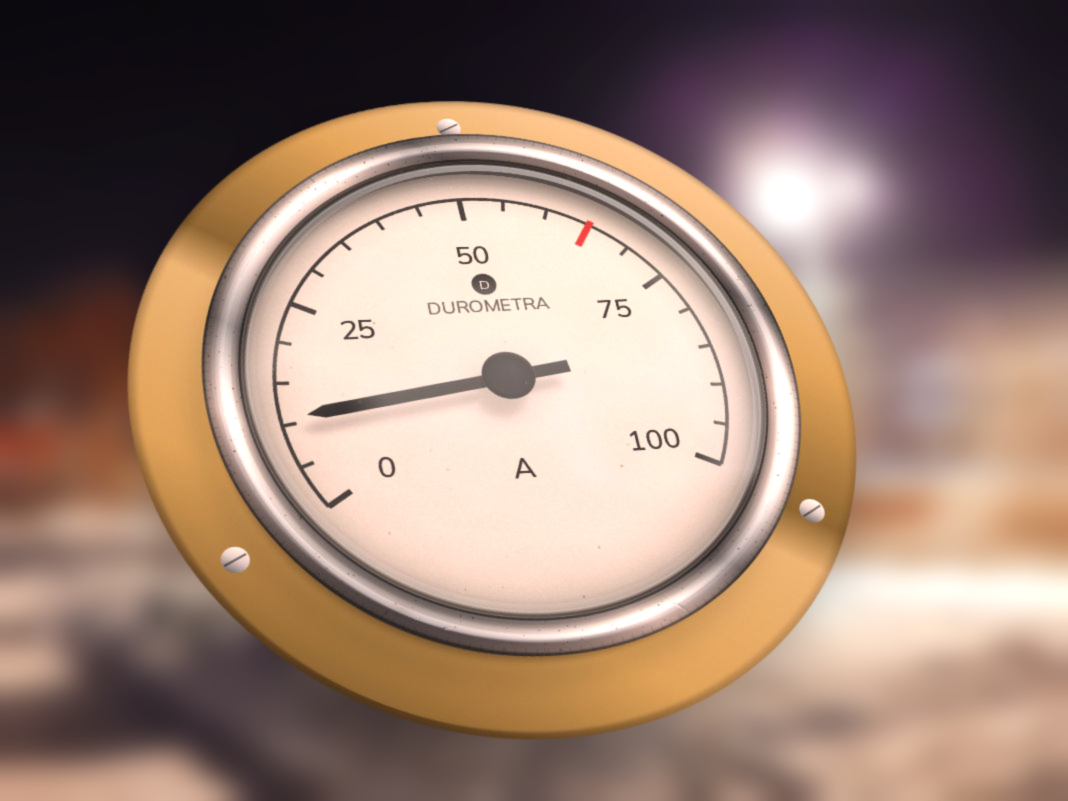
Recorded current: 10,A
